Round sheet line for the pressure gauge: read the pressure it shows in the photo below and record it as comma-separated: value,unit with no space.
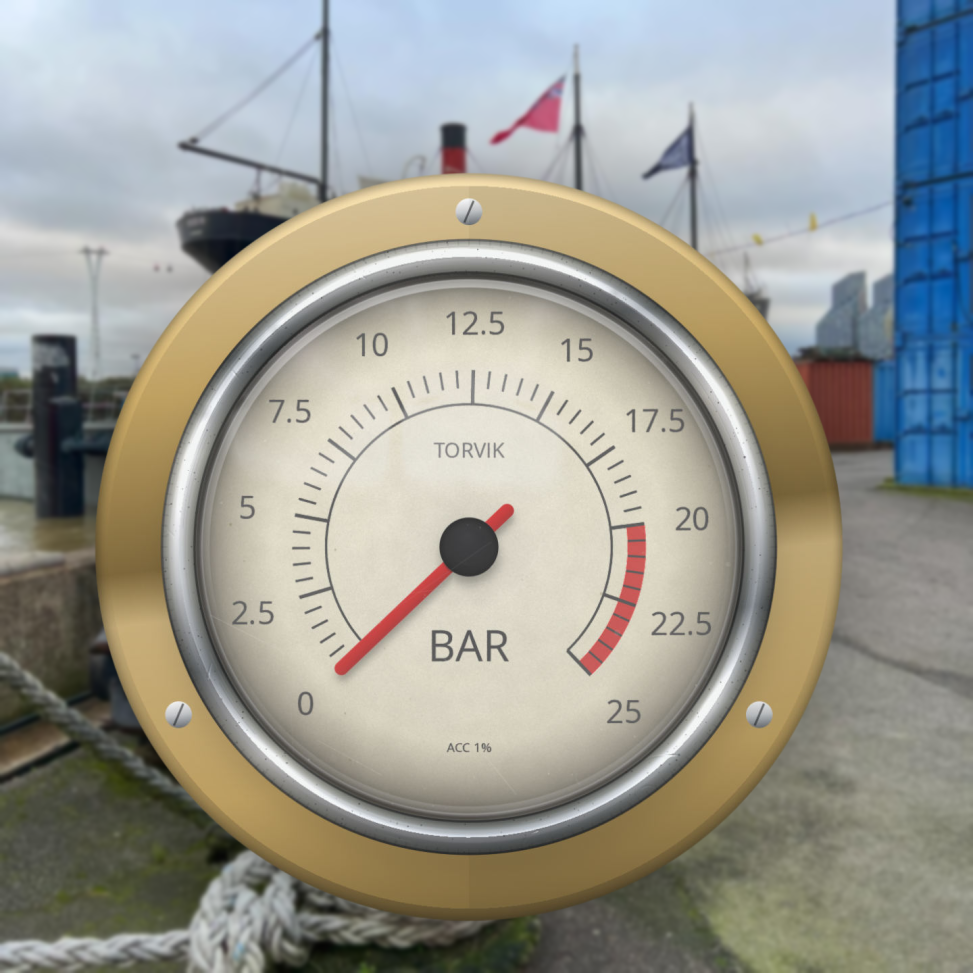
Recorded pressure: 0,bar
